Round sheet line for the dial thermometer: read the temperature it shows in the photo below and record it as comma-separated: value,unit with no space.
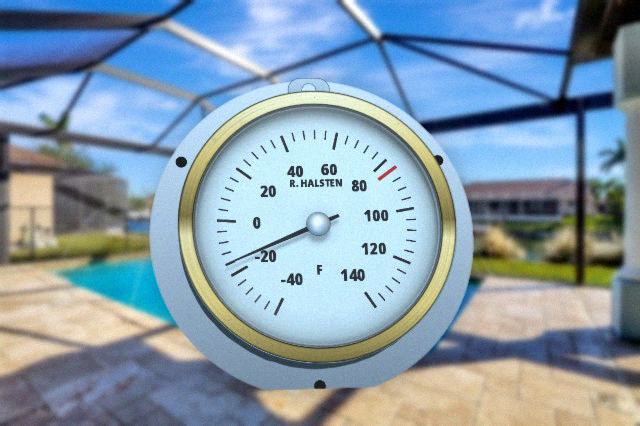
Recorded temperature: -16,°F
